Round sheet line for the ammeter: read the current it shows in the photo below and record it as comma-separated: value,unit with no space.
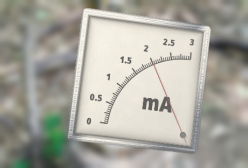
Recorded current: 2,mA
